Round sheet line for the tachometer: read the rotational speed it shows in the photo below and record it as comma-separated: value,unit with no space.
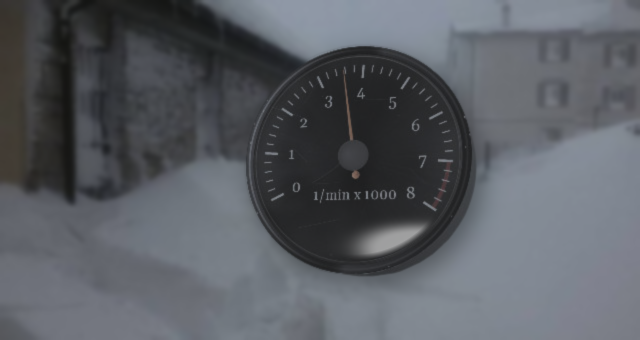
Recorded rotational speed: 3600,rpm
